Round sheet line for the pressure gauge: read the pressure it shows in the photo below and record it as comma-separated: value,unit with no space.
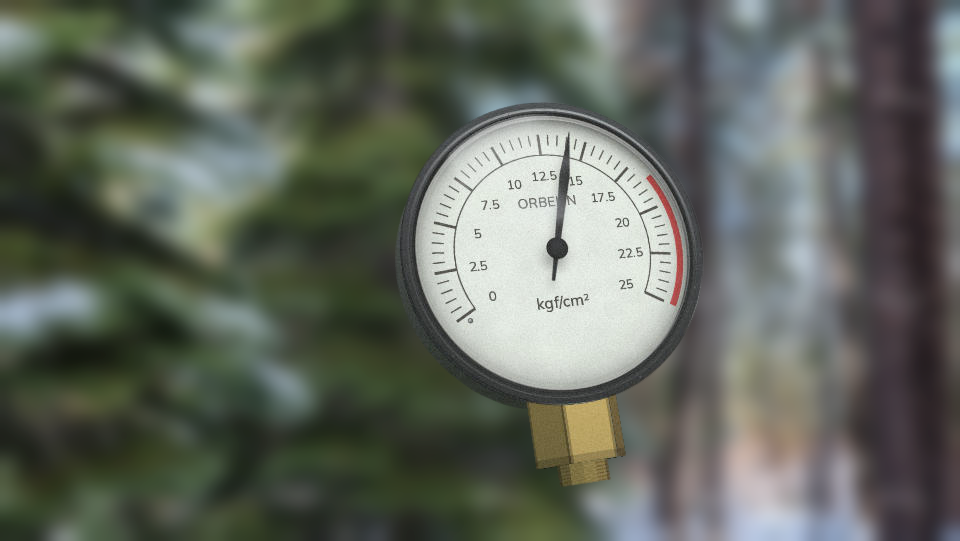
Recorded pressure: 14,kg/cm²
